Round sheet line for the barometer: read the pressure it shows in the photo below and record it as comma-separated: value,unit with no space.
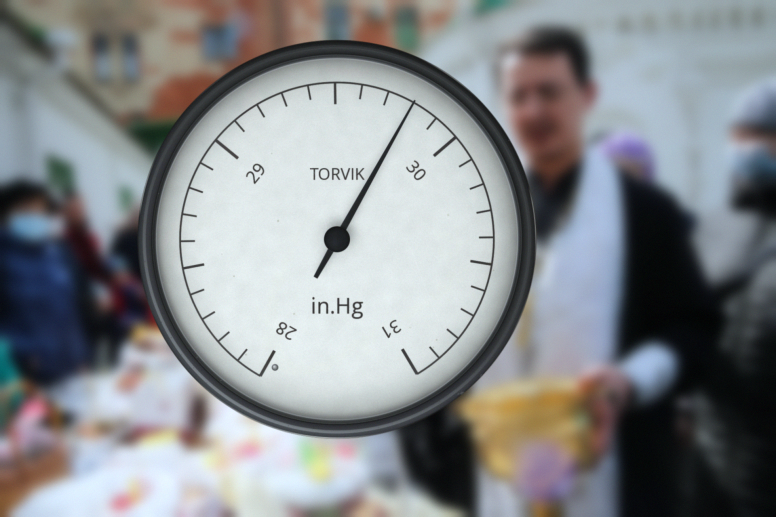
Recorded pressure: 29.8,inHg
